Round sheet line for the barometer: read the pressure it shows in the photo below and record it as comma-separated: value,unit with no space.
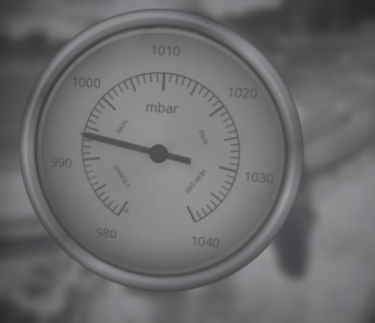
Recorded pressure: 994,mbar
